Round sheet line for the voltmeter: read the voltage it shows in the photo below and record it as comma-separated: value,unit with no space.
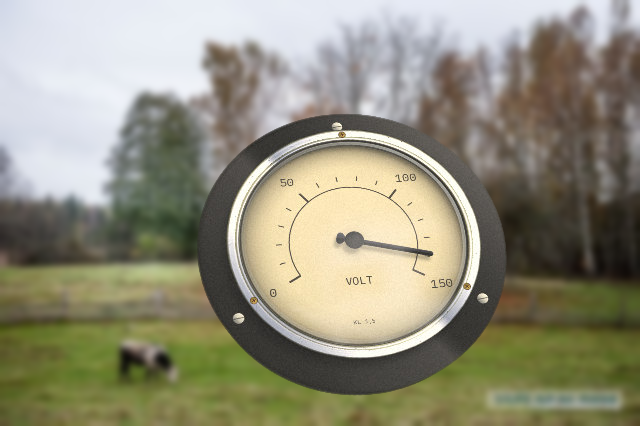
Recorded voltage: 140,V
